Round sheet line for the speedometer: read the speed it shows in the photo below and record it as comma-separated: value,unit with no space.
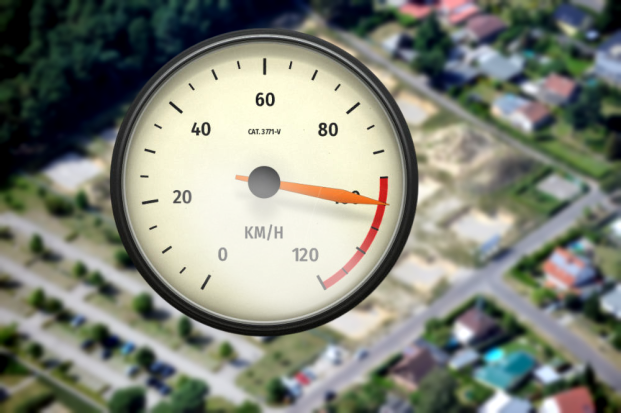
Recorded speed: 100,km/h
